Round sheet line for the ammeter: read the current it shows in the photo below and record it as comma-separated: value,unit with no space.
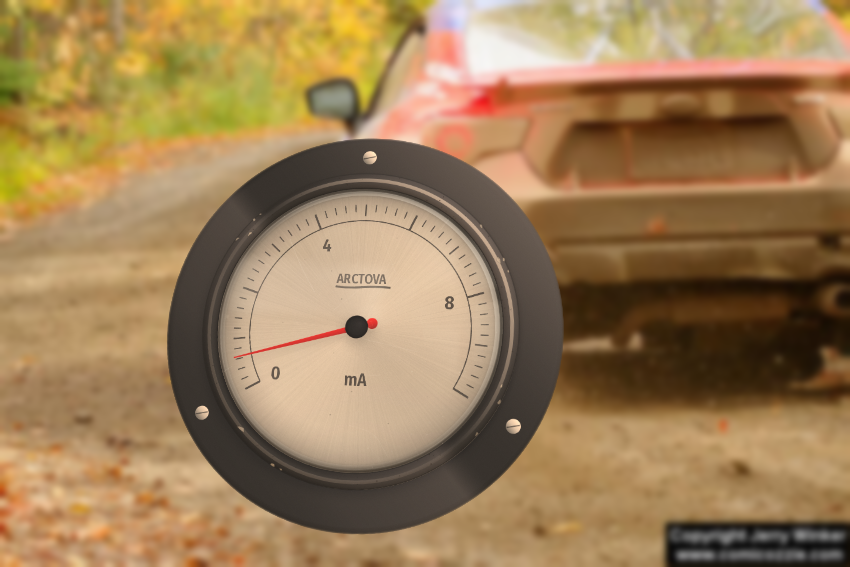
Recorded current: 0.6,mA
